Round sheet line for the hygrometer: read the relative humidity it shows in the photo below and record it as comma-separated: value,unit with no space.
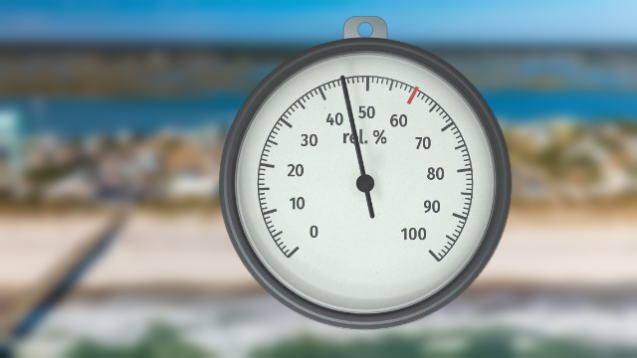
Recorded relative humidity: 45,%
